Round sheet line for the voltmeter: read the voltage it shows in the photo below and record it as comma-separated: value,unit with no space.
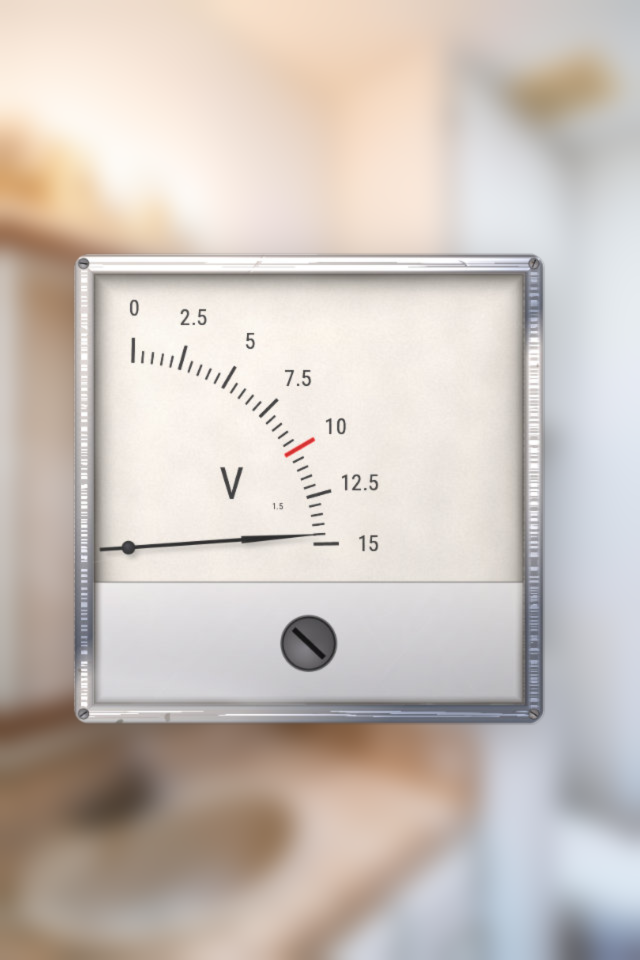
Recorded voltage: 14.5,V
